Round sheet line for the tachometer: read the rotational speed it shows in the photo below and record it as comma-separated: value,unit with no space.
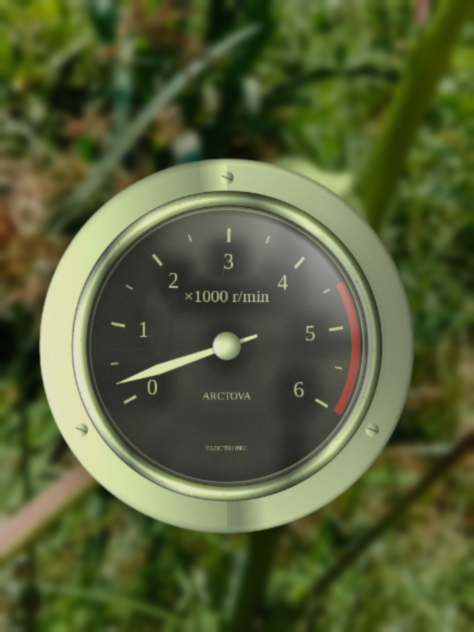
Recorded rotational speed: 250,rpm
